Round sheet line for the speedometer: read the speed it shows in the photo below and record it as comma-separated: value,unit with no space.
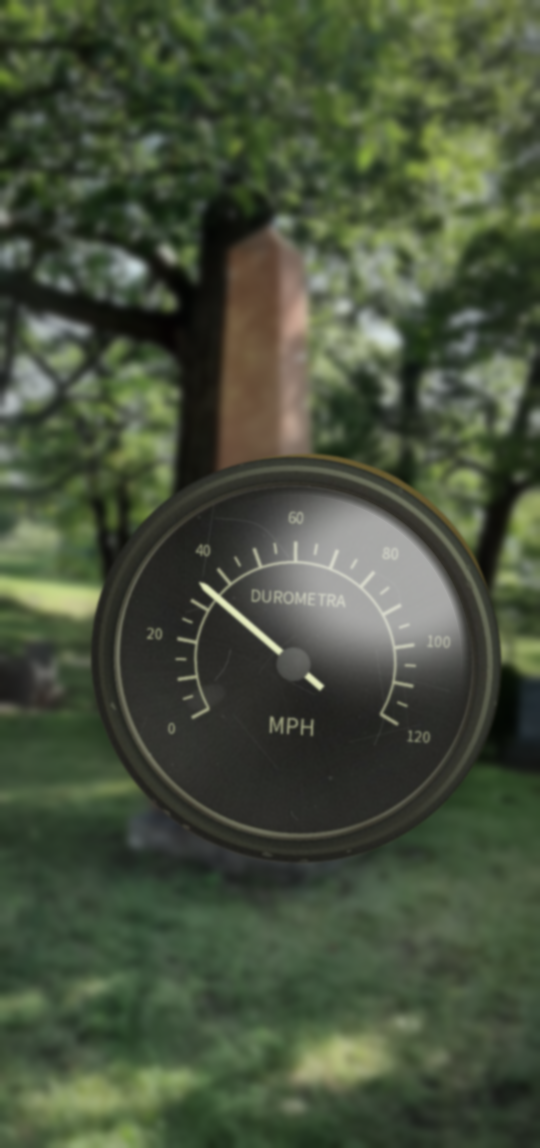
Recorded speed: 35,mph
